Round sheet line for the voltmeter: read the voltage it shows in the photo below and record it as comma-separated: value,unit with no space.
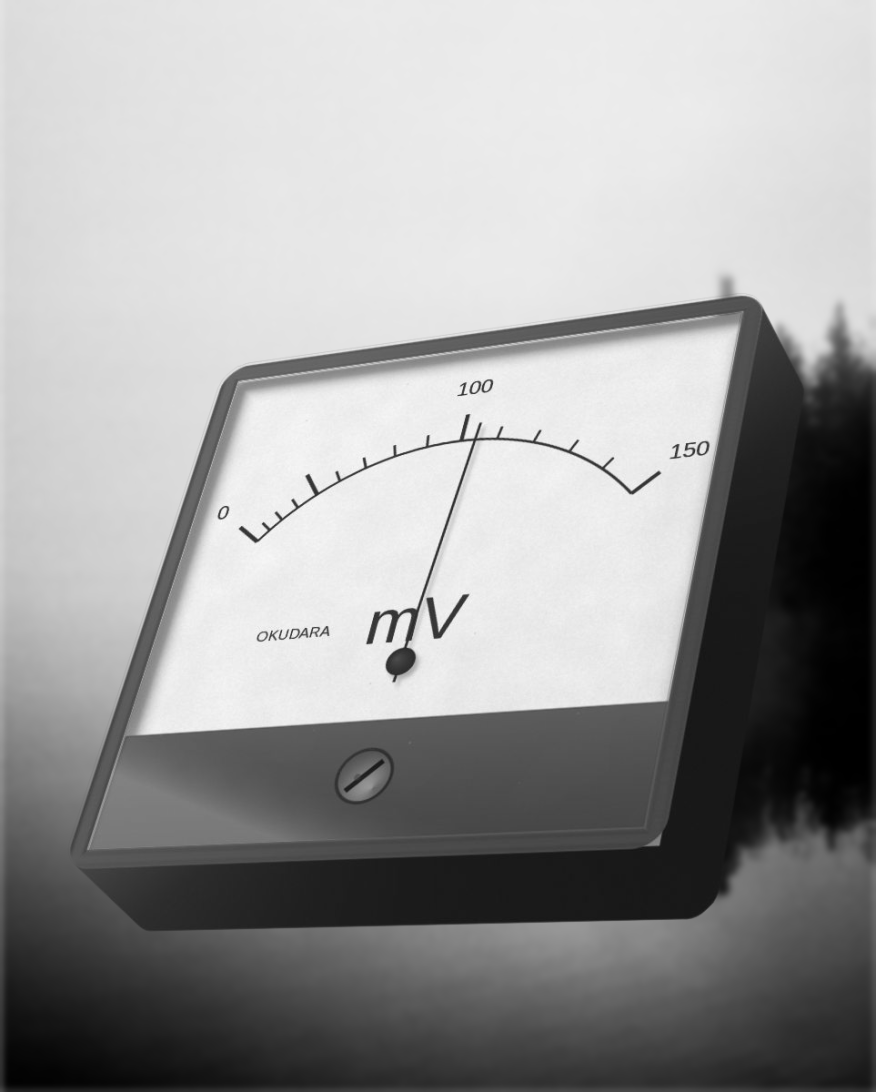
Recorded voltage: 105,mV
